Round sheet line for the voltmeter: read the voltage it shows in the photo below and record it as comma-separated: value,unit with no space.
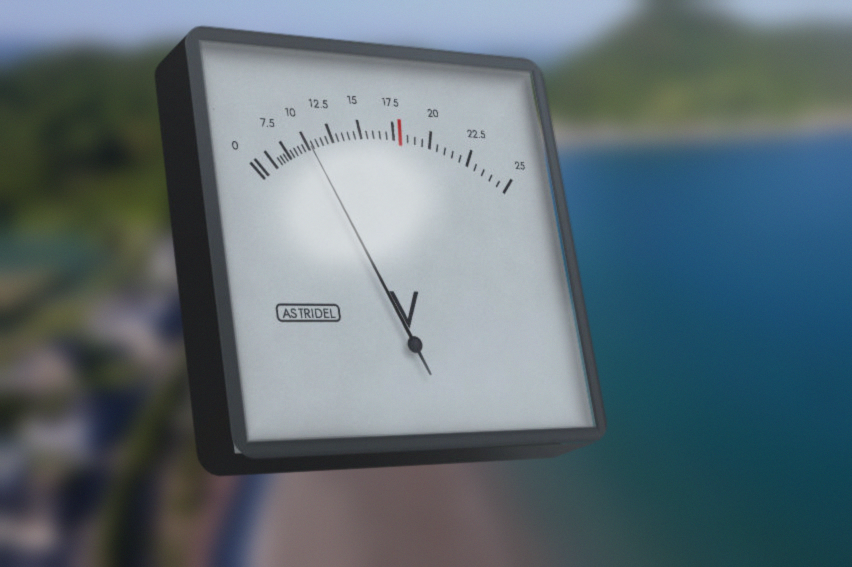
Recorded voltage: 10,V
